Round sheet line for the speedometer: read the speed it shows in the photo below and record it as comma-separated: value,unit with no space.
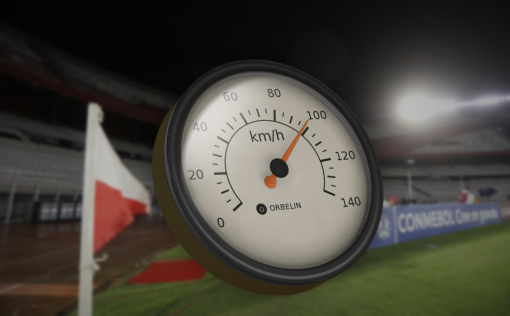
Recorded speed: 97.5,km/h
